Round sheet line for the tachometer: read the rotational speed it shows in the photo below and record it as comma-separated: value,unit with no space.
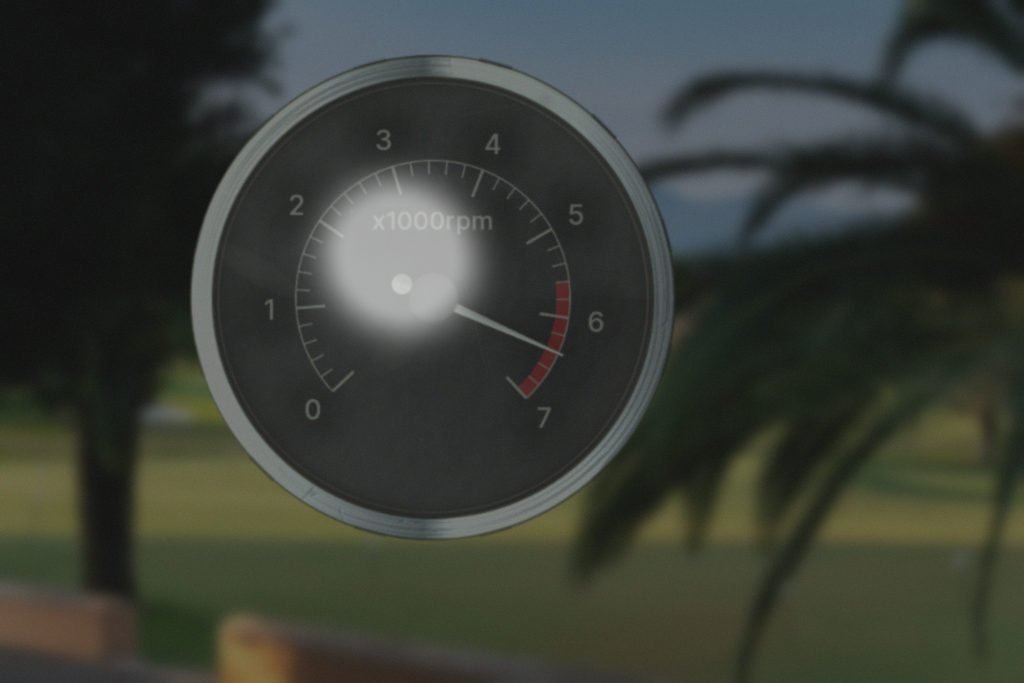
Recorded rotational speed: 6400,rpm
